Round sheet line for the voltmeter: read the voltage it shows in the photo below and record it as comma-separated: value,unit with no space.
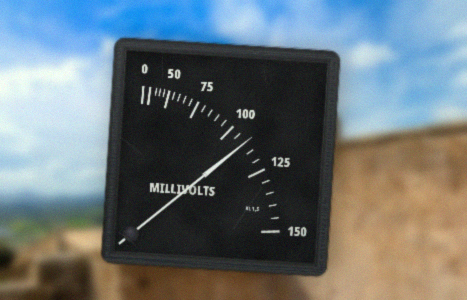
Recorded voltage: 110,mV
